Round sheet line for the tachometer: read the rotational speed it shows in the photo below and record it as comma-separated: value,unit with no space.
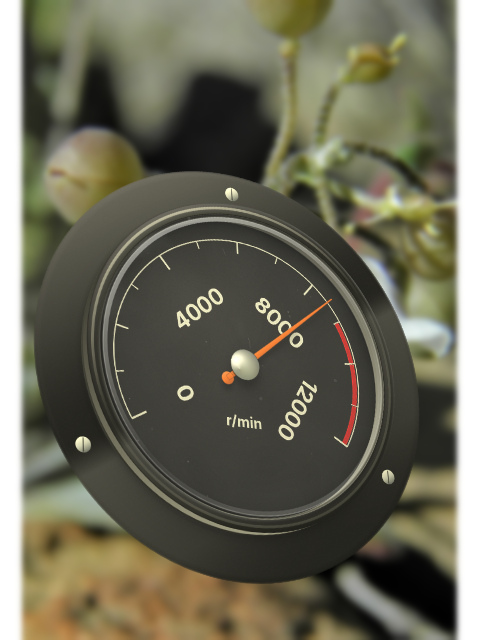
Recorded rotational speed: 8500,rpm
